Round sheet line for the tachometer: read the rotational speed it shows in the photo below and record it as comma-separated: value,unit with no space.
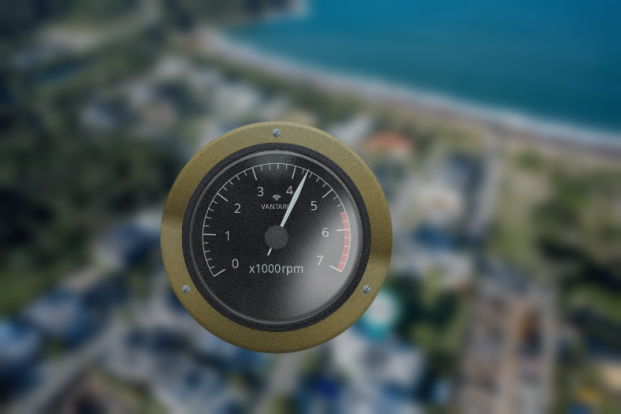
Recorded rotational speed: 4300,rpm
